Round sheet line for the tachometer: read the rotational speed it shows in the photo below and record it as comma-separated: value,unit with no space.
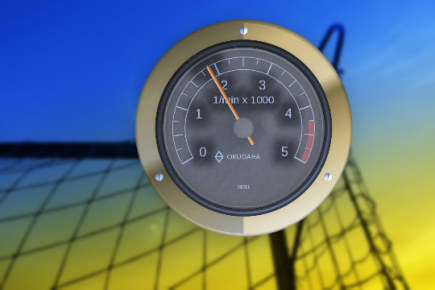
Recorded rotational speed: 1875,rpm
